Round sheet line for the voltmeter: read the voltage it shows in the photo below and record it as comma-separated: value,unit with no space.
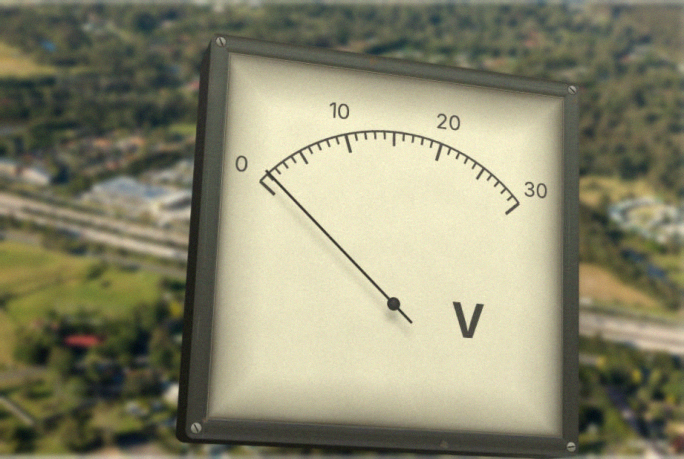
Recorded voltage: 1,V
